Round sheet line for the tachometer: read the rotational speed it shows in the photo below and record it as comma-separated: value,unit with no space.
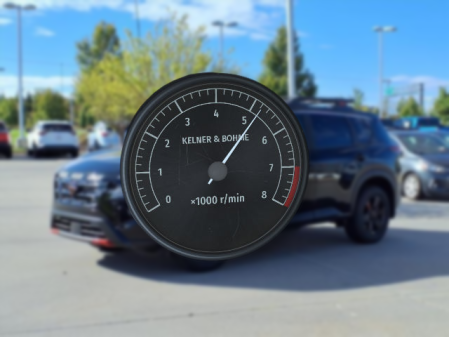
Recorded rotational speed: 5200,rpm
